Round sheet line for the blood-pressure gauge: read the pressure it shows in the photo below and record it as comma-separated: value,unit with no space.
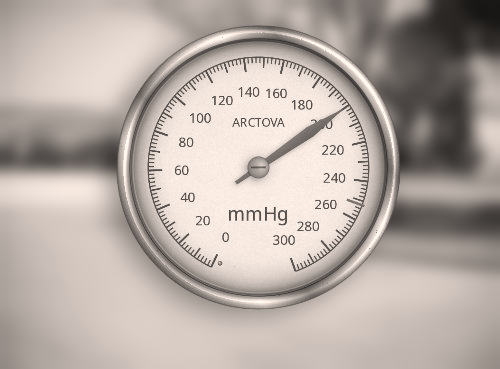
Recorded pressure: 200,mmHg
